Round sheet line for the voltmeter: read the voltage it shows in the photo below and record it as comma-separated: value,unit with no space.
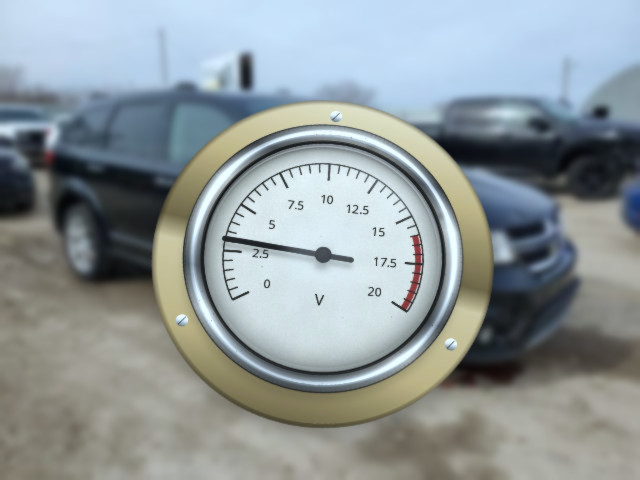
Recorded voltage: 3,V
